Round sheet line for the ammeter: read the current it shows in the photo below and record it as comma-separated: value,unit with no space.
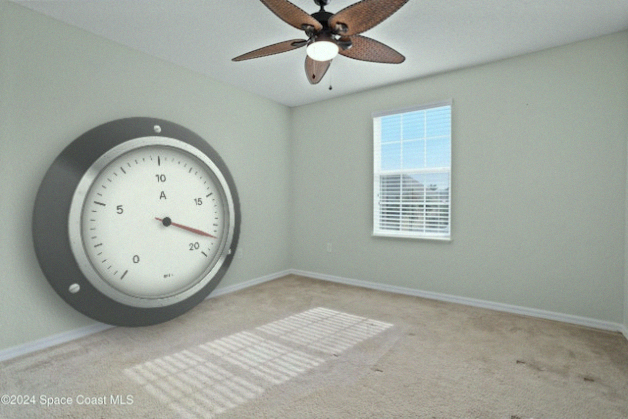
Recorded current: 18.5,A
